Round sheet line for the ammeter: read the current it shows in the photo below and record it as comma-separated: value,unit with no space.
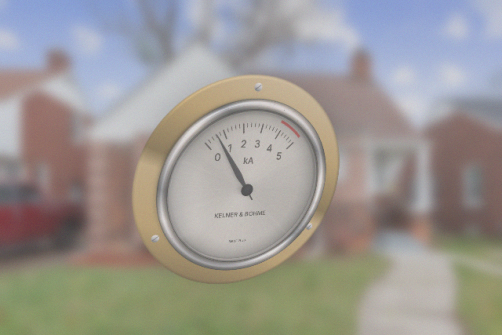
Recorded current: 0.6,kA
